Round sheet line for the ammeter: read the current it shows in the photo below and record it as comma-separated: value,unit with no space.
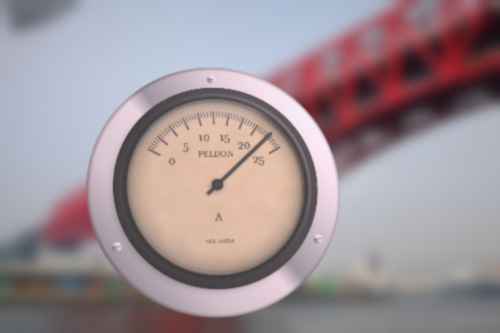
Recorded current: 22.5,A
